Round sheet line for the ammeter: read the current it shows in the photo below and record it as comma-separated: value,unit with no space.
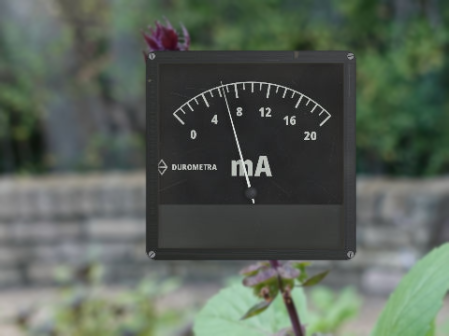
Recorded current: 6.5,mA
